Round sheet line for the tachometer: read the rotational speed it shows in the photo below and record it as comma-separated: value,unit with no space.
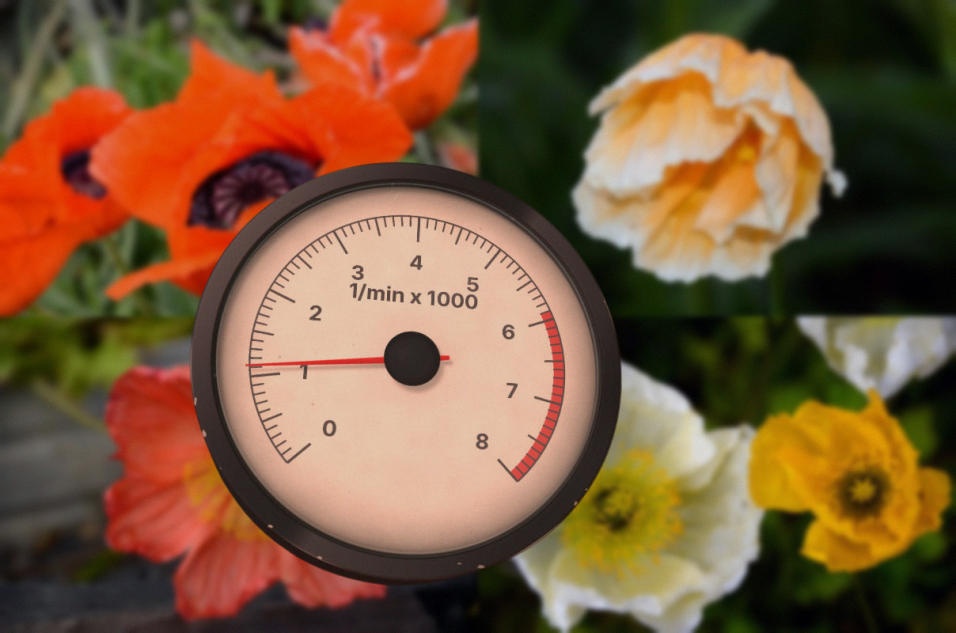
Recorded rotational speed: 1100,rpm
